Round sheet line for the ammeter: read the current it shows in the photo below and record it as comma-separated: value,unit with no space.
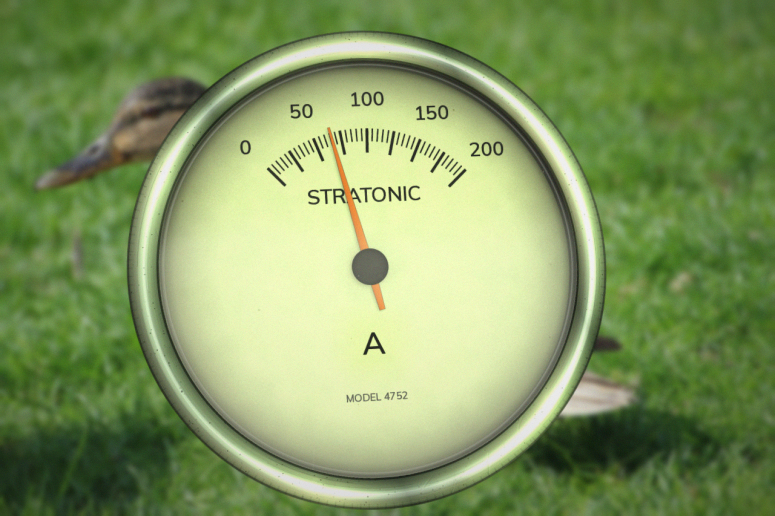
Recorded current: 65,A
